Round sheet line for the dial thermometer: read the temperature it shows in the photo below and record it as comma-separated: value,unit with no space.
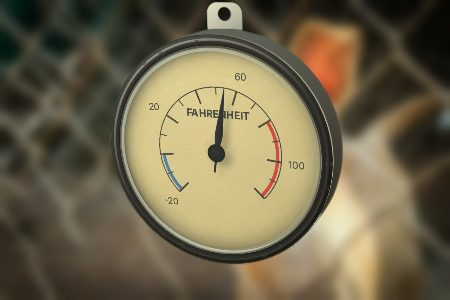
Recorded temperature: 55,°F
